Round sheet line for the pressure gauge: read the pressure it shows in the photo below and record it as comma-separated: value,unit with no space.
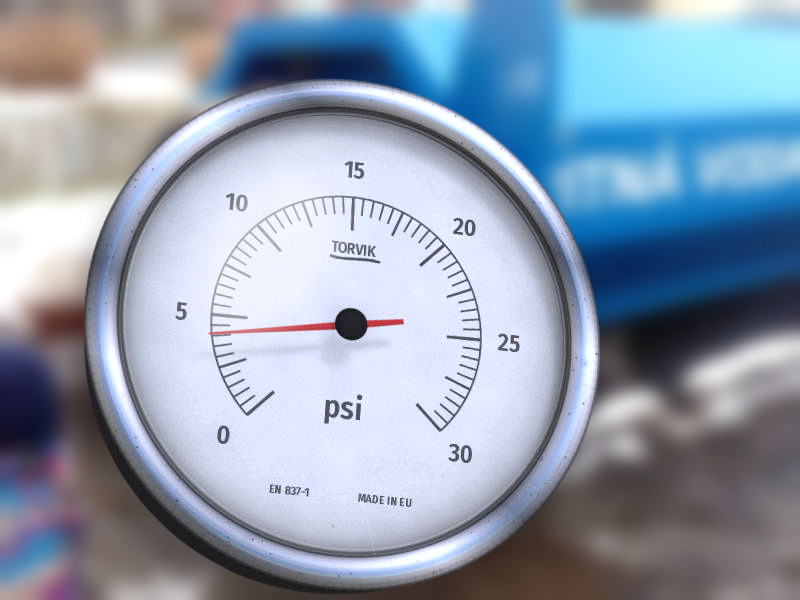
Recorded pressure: 4,psi
